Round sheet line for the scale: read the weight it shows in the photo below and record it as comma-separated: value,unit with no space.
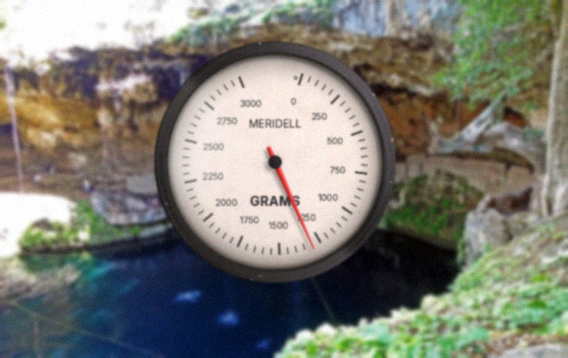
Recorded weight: 1300,g
